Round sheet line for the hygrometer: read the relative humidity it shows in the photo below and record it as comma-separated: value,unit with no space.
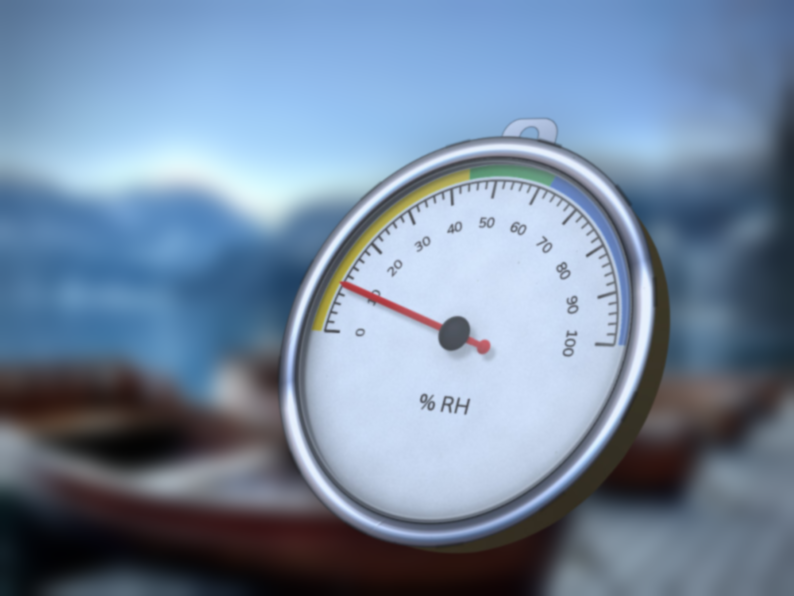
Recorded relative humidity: 10,%
